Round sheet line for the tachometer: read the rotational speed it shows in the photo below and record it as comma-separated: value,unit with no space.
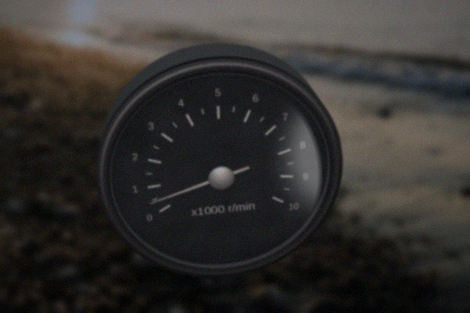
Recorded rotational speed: 500,rpm
